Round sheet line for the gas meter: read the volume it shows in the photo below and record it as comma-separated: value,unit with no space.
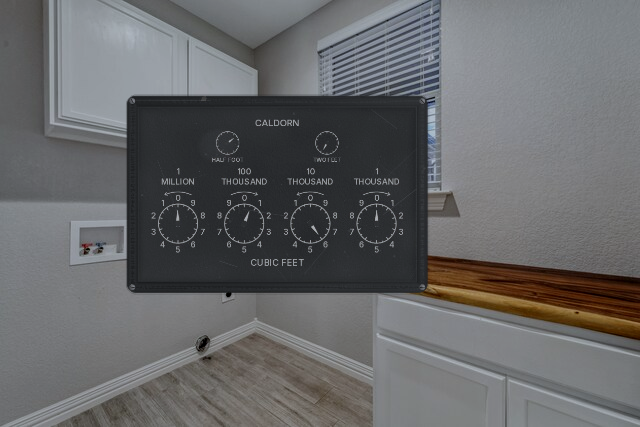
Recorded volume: 6000,ft³
